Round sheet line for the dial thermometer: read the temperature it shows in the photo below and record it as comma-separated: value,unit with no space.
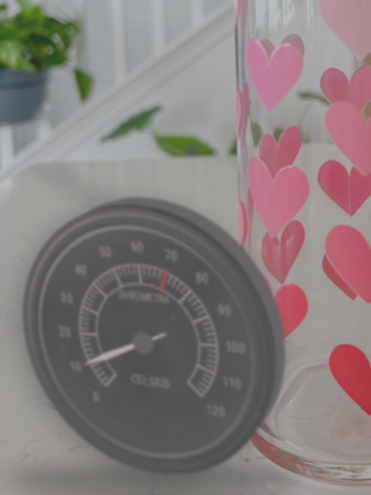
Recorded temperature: 10,°C
